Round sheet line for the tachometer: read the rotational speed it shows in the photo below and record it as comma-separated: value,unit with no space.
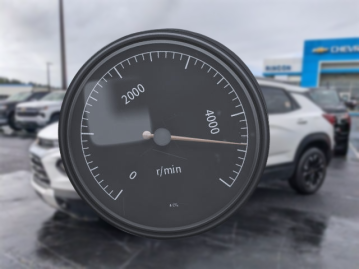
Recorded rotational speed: 4400,rpm
